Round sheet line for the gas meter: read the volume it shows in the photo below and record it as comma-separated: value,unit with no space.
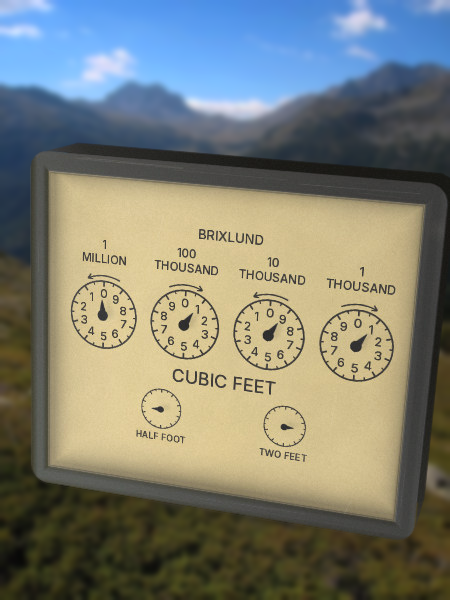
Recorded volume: 9100,ft³
